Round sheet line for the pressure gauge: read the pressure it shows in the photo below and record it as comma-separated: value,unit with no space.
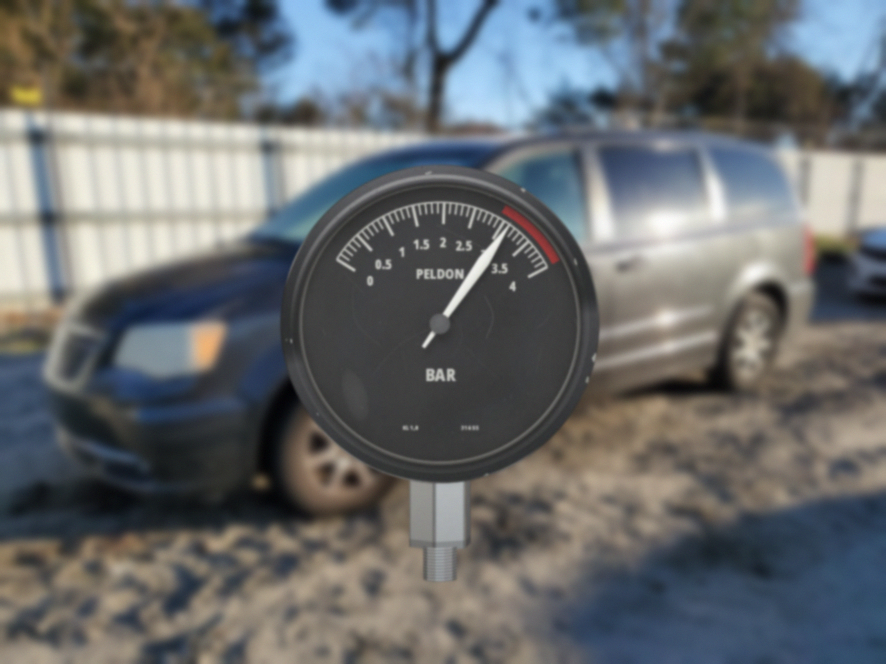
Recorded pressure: 3.1,bar
